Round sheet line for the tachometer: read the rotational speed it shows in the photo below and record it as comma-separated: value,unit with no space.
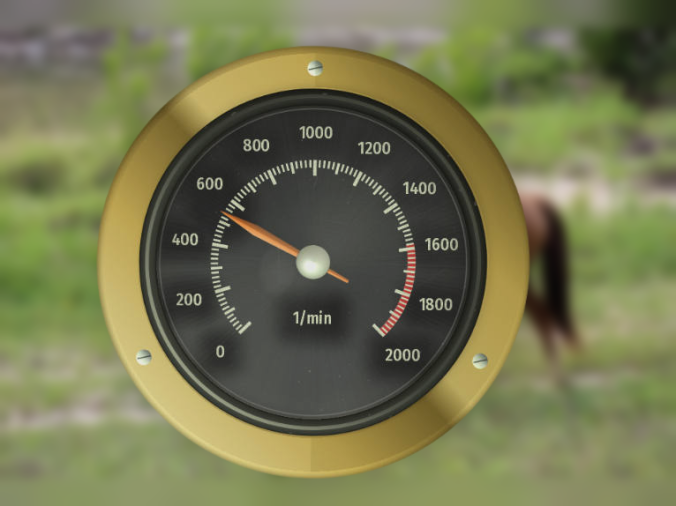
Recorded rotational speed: 540,rpm
